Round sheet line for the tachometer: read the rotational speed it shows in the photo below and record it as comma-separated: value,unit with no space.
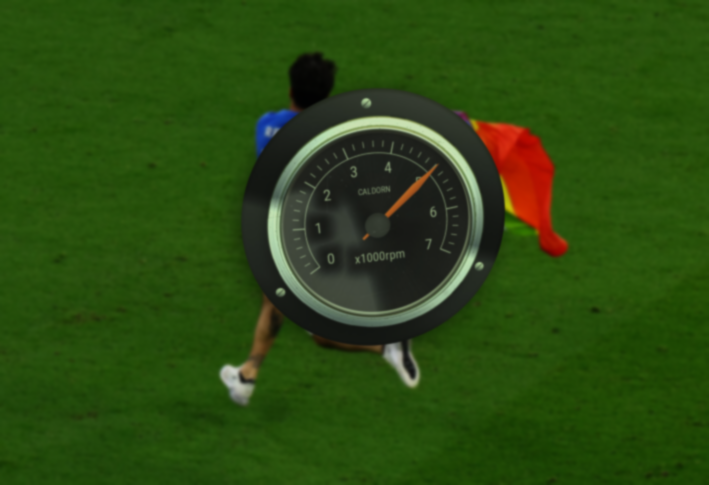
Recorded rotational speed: 5000,rpm
